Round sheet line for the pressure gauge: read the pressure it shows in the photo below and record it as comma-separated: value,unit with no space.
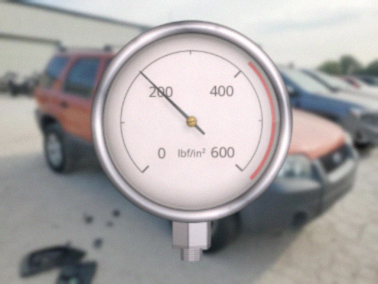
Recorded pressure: 200,psi
